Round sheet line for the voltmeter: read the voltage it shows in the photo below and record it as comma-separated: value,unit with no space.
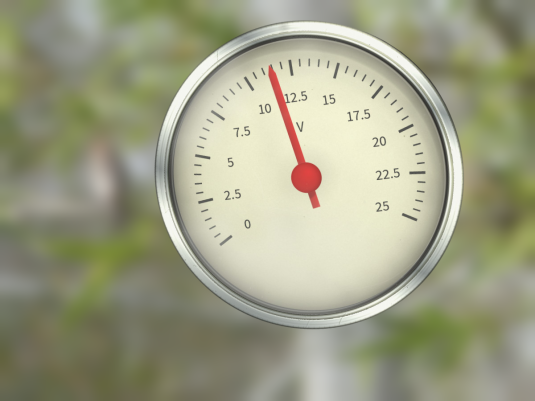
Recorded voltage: 11.5,V
